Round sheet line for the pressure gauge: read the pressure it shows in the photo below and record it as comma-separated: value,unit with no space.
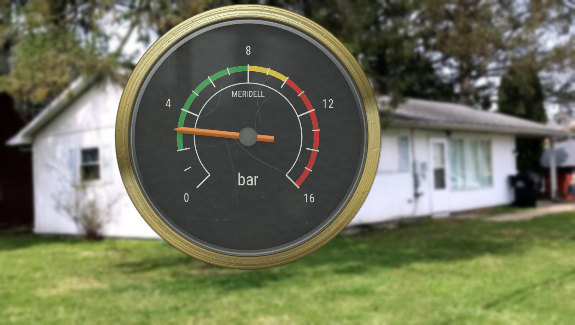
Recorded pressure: 3,bar
